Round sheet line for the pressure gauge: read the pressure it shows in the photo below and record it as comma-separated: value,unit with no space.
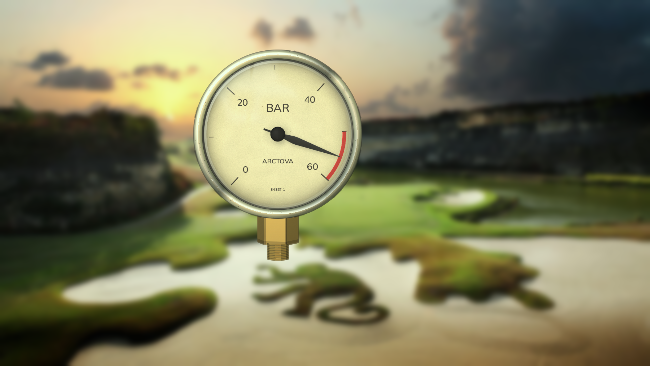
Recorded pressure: 55,bar
